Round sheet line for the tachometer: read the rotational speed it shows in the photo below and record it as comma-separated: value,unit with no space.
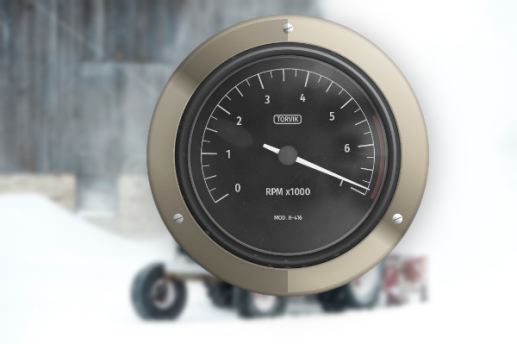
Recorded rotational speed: 6875,rpm
